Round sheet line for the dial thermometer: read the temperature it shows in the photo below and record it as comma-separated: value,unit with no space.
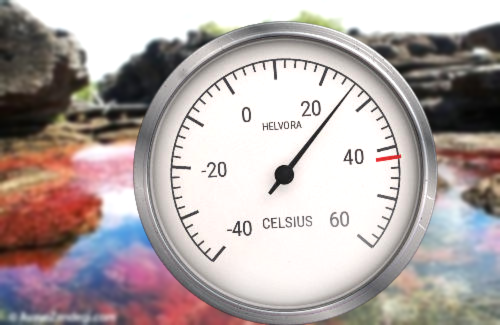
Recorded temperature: 26,°C
